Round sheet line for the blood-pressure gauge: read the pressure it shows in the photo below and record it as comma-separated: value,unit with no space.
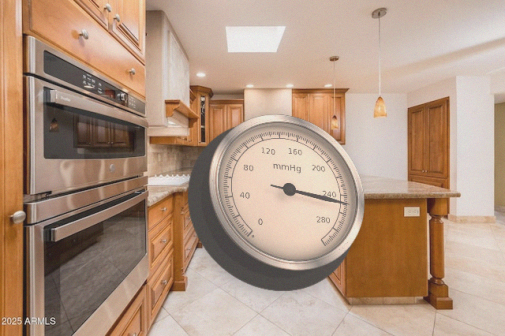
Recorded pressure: 250,mmHg
